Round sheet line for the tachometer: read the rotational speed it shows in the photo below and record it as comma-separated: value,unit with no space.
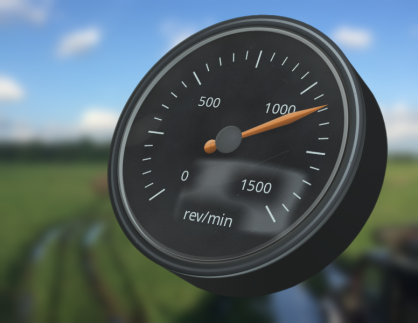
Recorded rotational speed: 1100,rpm
